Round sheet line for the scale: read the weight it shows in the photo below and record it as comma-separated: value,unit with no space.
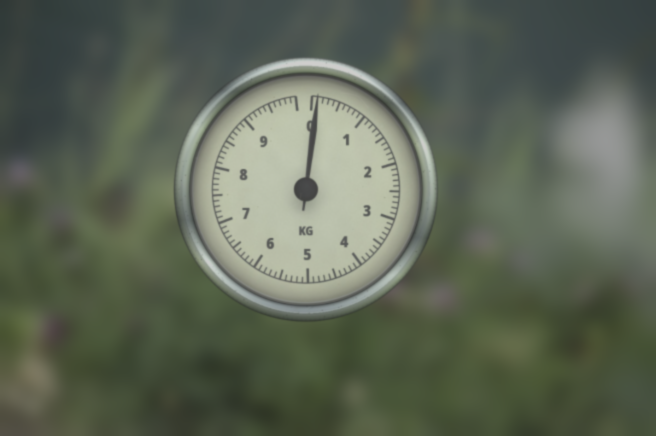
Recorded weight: 0.1,kg
